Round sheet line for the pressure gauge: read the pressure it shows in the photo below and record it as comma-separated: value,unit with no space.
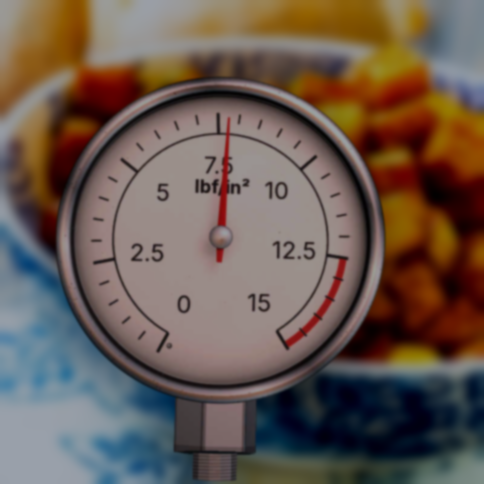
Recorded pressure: 7.75,psi
